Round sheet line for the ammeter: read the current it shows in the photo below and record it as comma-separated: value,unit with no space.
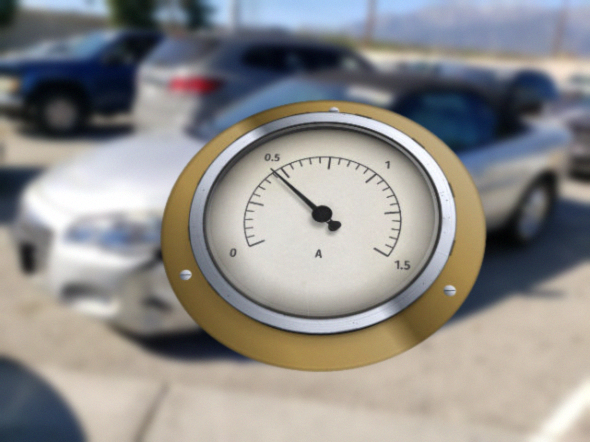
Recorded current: 0.45,A
